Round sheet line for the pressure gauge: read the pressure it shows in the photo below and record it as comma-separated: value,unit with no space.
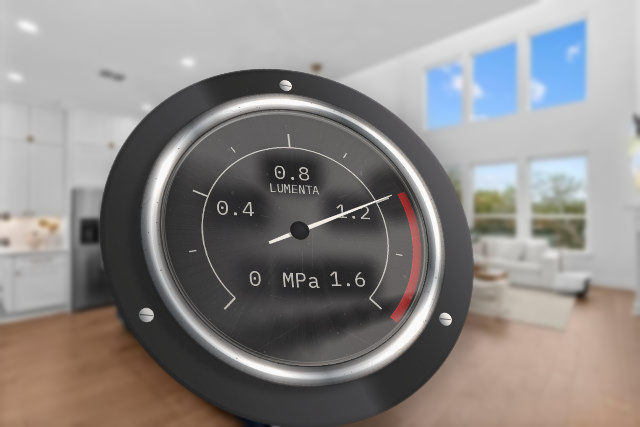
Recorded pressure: 1.2,MPa
